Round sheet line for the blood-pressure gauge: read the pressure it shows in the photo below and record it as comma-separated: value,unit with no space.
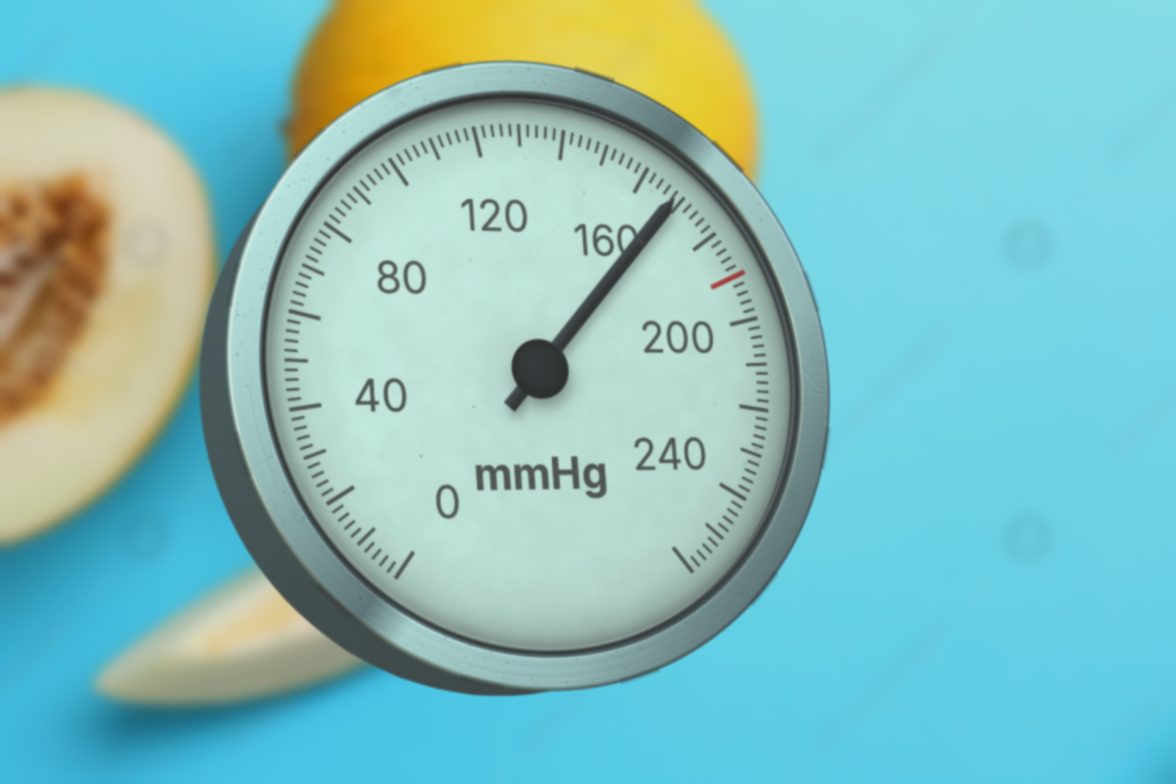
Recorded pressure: 168,mmHg
